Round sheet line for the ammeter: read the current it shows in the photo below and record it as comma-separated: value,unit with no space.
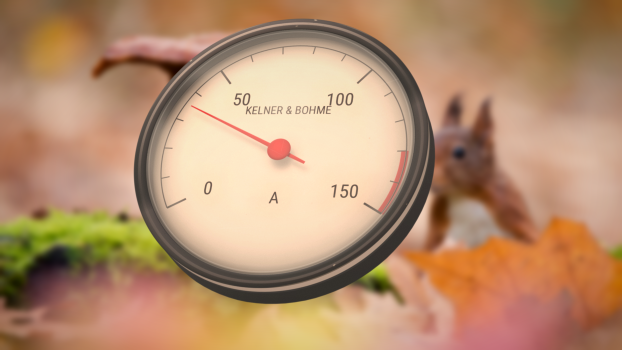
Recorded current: 35,A
